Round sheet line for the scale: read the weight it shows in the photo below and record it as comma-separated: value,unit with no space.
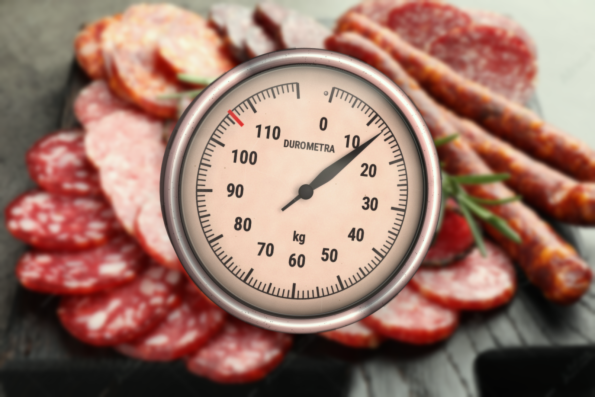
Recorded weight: 13,kg
